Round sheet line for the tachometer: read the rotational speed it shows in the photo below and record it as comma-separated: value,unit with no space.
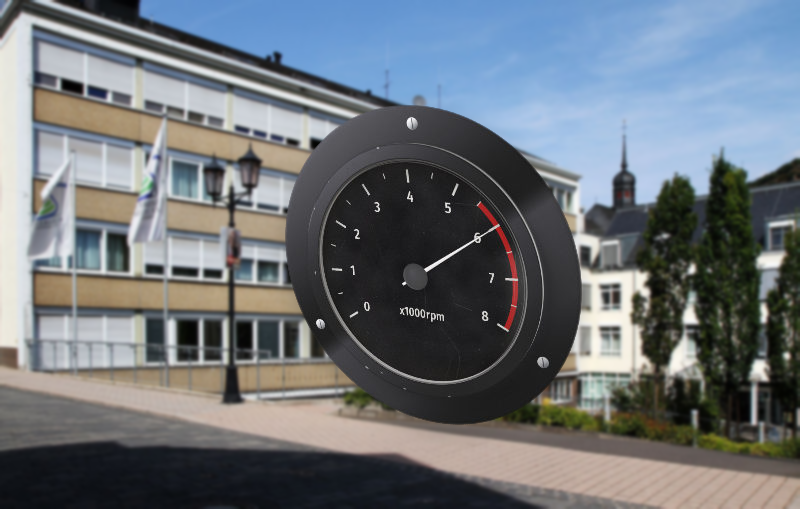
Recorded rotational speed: 6000,rpm
